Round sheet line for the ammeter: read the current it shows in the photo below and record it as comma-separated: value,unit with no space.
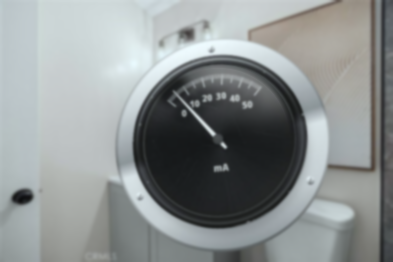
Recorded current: 5,mA
